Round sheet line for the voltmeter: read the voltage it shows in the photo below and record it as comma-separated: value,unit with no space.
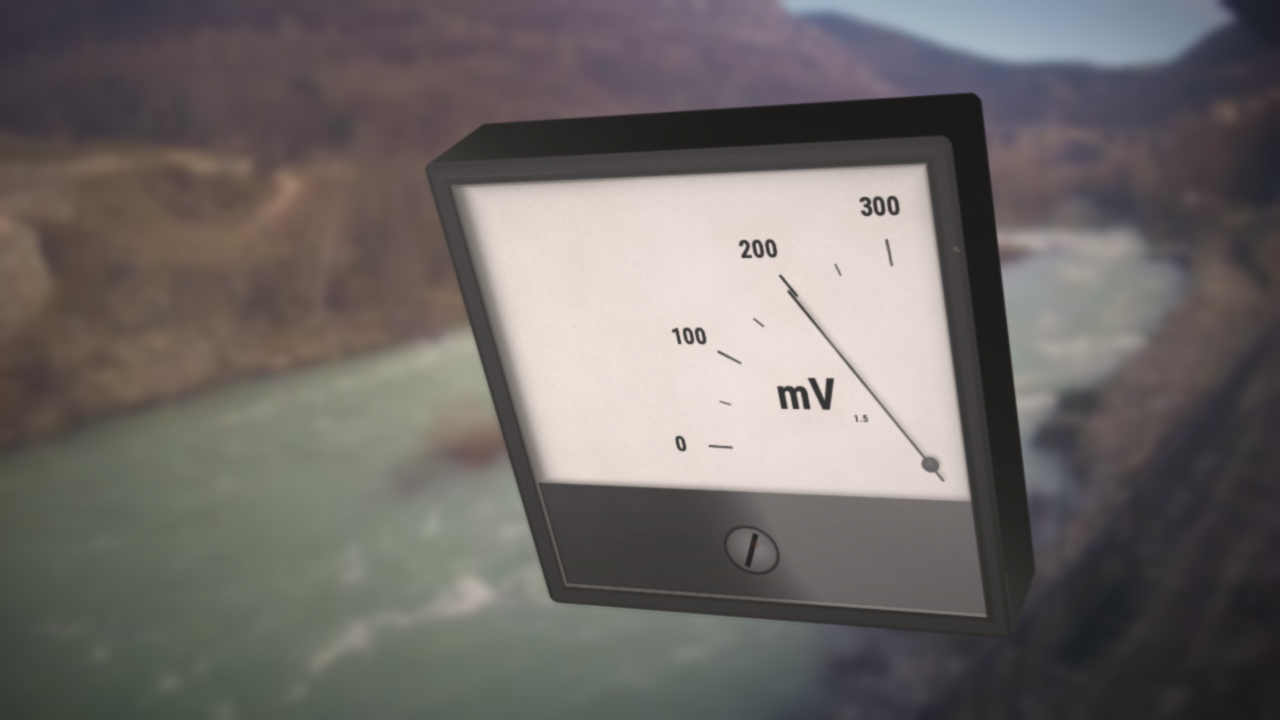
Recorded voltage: 200,mV
